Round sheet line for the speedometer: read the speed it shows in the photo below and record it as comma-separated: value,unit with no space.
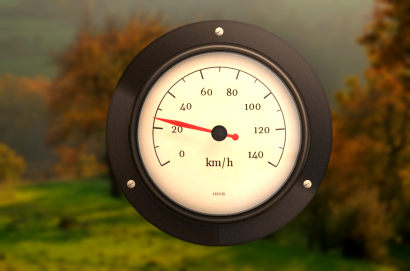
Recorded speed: 25,km/h
